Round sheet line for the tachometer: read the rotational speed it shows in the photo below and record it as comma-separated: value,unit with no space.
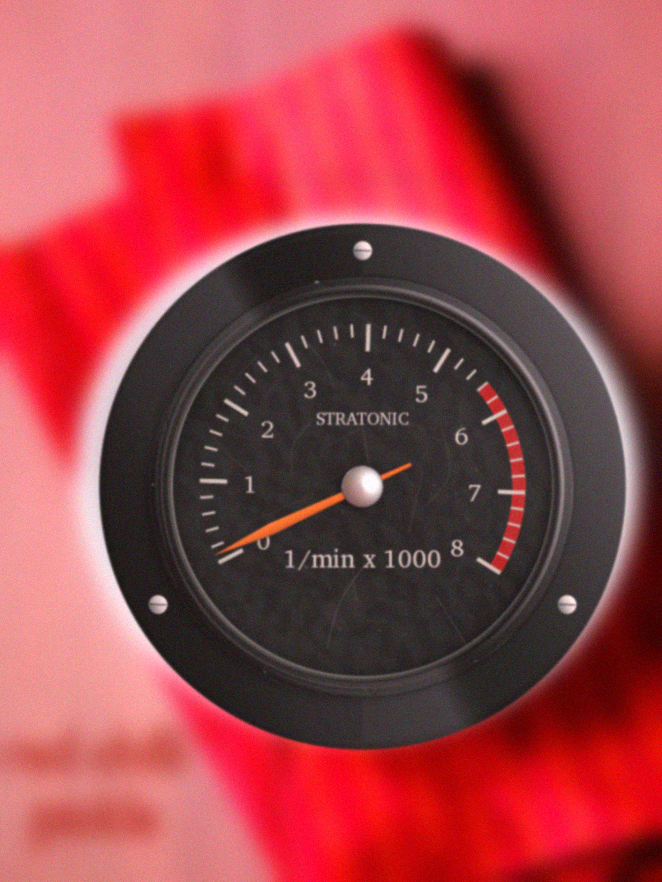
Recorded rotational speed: 100,rpm
